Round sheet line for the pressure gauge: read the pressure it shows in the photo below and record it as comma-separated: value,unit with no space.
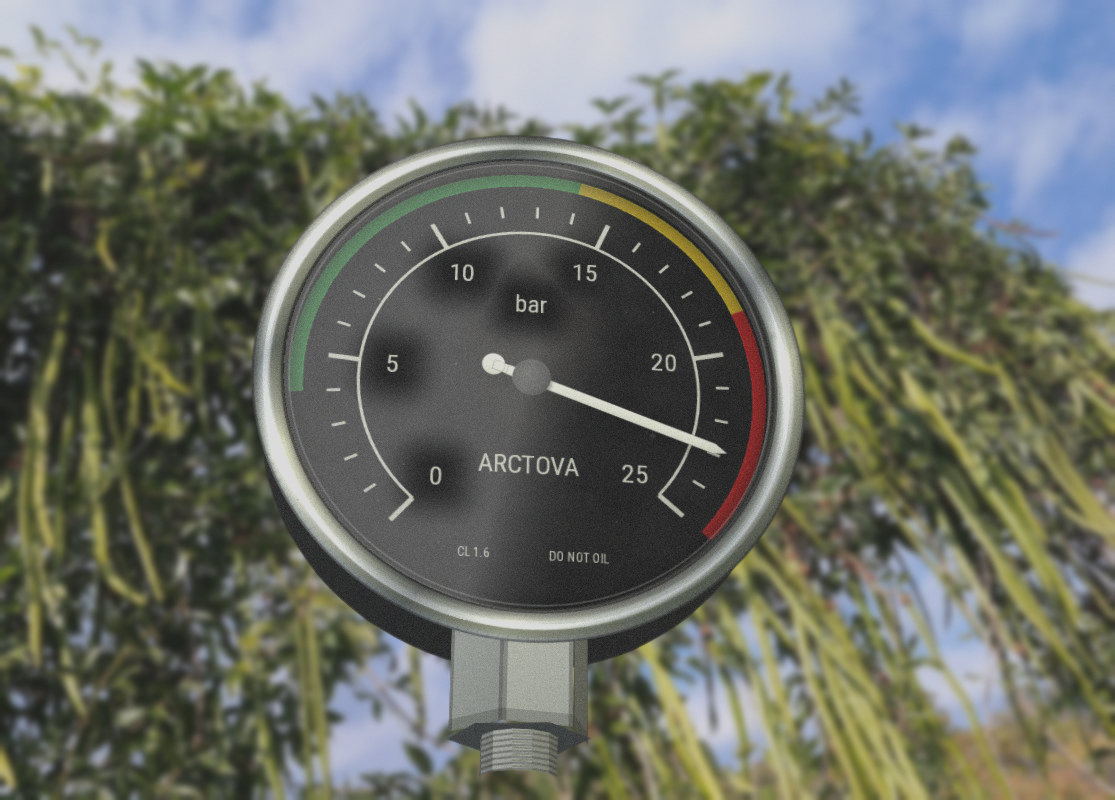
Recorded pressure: 23,bar
